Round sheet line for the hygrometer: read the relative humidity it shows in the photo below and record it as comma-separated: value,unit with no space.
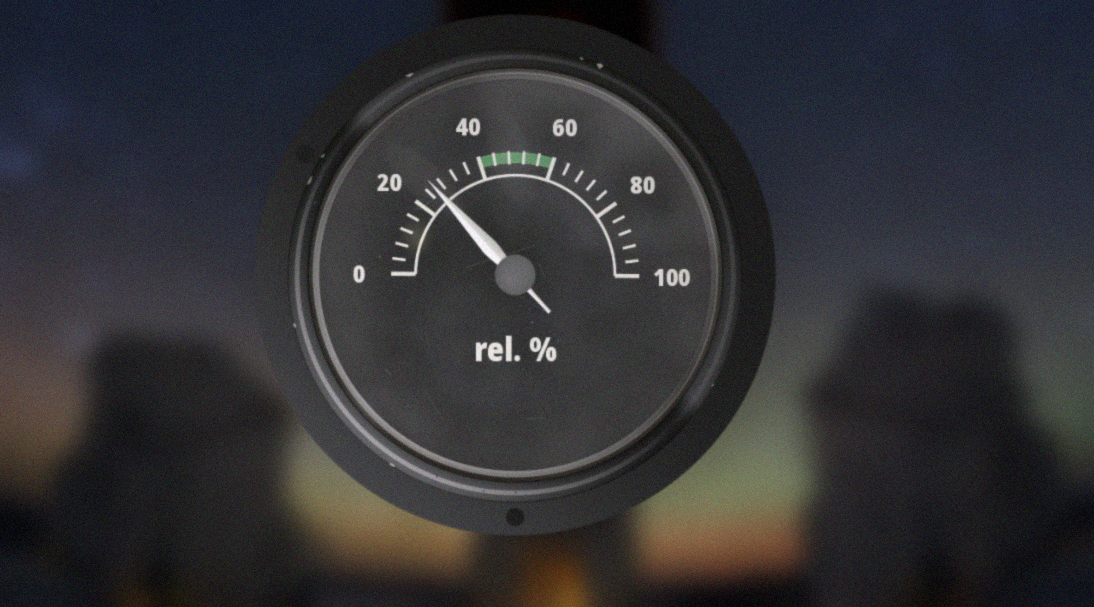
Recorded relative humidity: 26,%
